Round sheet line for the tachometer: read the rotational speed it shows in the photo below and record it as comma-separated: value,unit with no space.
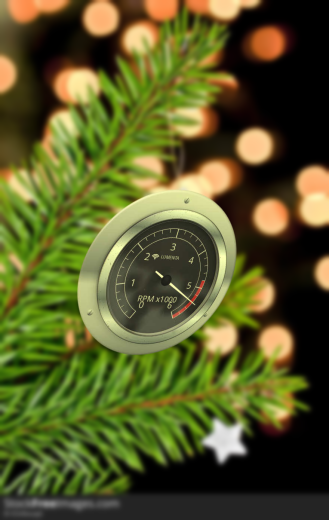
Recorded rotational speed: 5400,rpm
